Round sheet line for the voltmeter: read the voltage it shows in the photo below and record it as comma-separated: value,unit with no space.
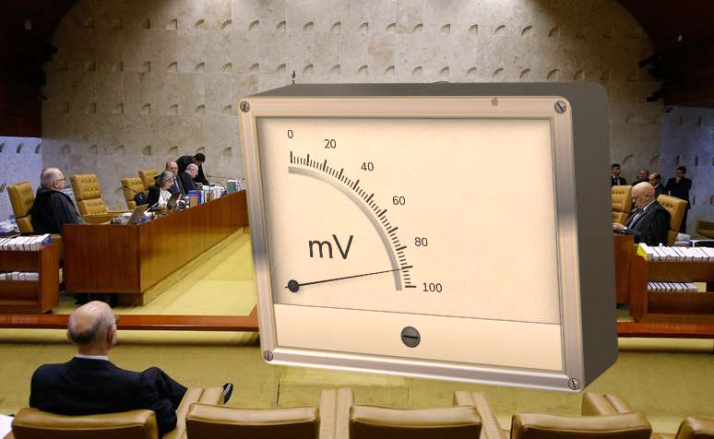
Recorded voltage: 90,mV
